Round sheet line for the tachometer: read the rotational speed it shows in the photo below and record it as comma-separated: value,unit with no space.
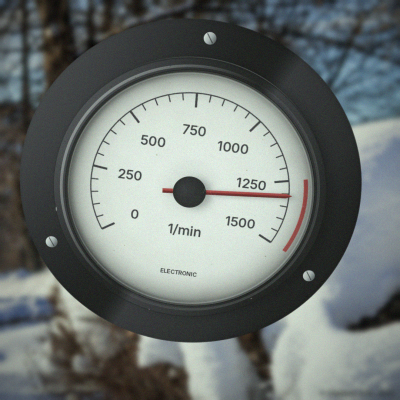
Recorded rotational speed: 1300,rpm
